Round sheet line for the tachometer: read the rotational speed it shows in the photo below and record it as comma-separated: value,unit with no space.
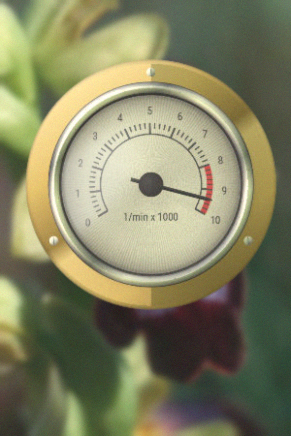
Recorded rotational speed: 9400,rpm
